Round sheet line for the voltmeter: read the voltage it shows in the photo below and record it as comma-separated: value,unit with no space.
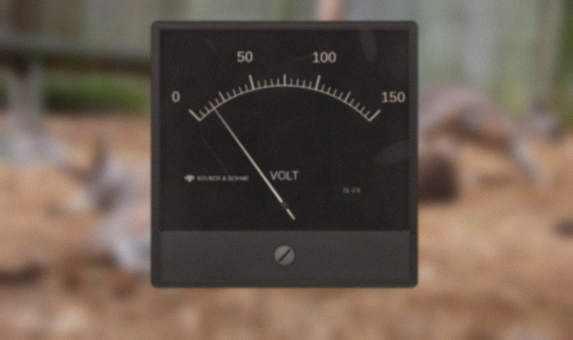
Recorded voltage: 15,V
